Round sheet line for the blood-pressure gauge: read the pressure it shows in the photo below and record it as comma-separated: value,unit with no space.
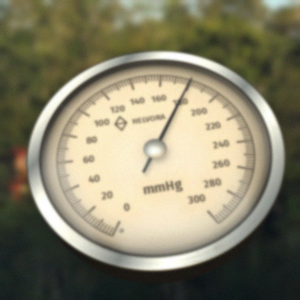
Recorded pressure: 180,mmHg
